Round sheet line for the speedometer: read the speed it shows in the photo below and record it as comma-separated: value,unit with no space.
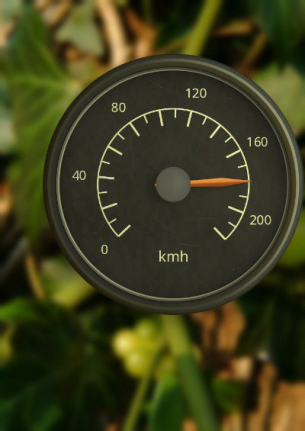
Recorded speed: 180,km/h
